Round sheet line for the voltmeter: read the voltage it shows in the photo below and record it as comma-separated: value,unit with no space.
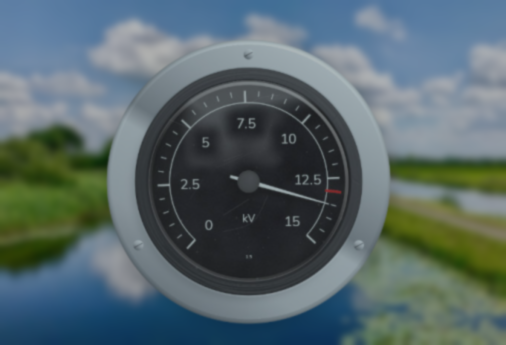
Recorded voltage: 13.5,kV
